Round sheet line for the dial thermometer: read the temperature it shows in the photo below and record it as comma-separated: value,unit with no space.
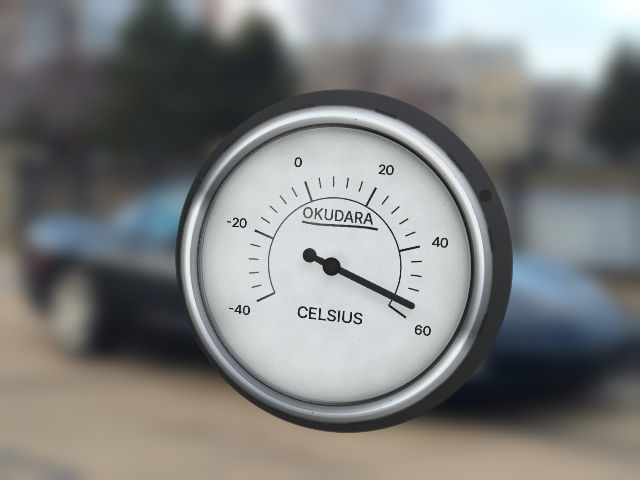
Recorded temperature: 56,°C
